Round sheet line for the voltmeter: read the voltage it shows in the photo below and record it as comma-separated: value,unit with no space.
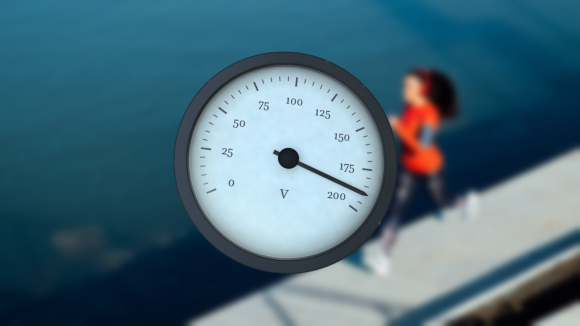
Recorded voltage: 190,V
